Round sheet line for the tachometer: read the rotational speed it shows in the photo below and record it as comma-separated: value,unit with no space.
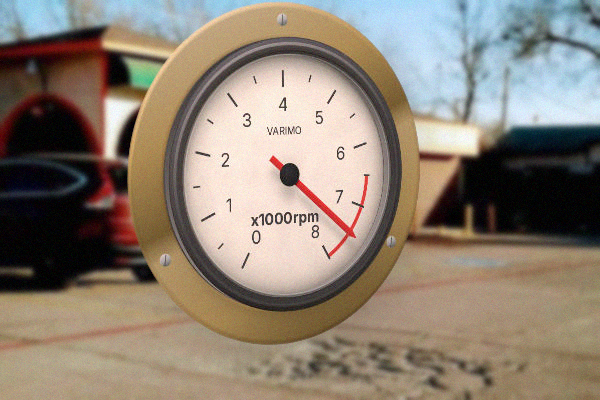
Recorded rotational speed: 7500,rpm
